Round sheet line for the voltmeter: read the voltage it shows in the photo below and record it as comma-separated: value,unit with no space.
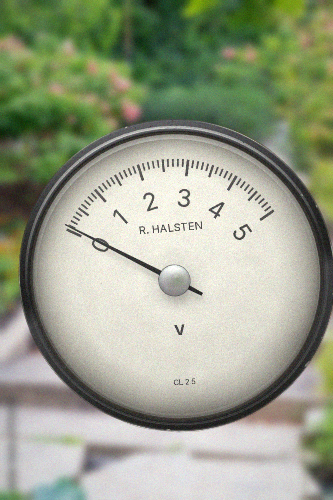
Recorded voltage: 0.1,V
